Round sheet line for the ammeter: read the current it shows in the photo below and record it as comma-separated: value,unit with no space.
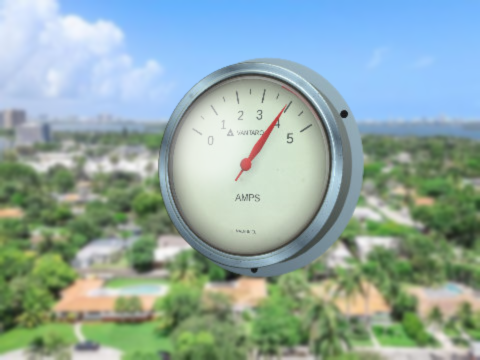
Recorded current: 4,A
